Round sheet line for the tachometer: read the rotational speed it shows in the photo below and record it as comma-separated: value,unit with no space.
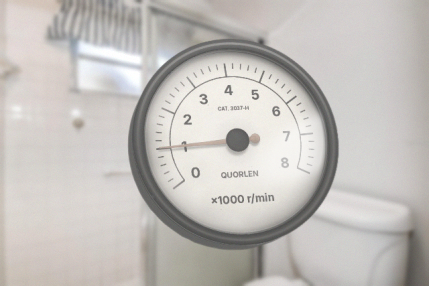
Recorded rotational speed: 1000,rpm
